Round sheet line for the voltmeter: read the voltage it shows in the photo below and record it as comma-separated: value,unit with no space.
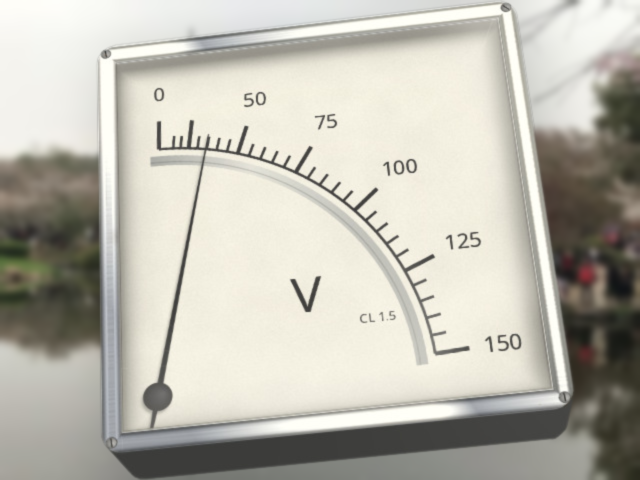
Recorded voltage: 35,V
